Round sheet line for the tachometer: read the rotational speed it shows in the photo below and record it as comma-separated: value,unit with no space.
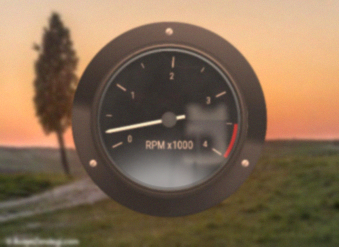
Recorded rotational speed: 250,rpm
